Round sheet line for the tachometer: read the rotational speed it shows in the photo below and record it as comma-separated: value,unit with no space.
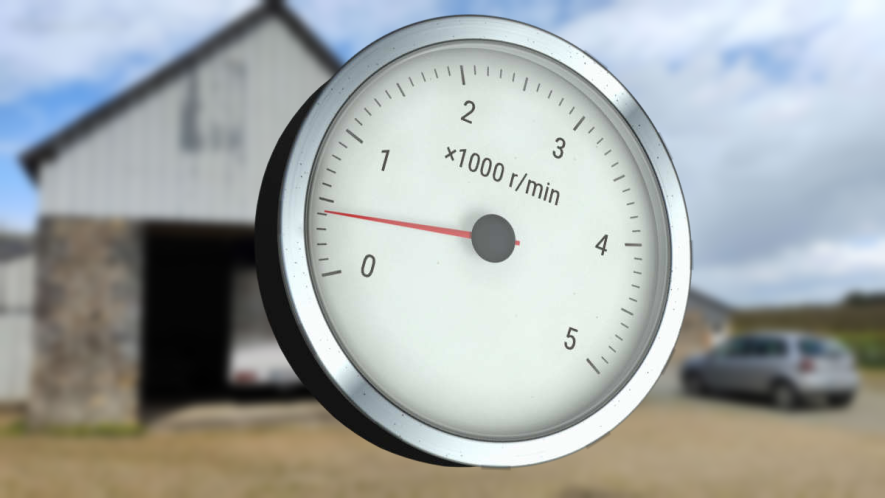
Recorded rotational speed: 400,rpm
